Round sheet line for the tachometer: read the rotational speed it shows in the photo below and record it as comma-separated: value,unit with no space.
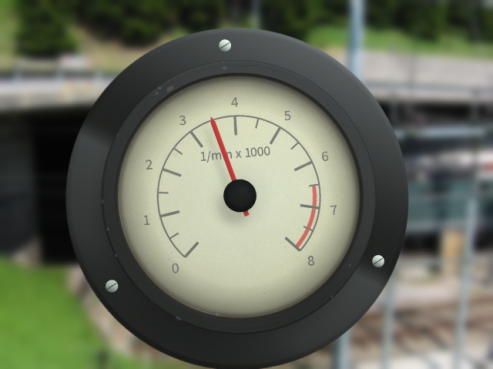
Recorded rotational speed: 3500,rpm
